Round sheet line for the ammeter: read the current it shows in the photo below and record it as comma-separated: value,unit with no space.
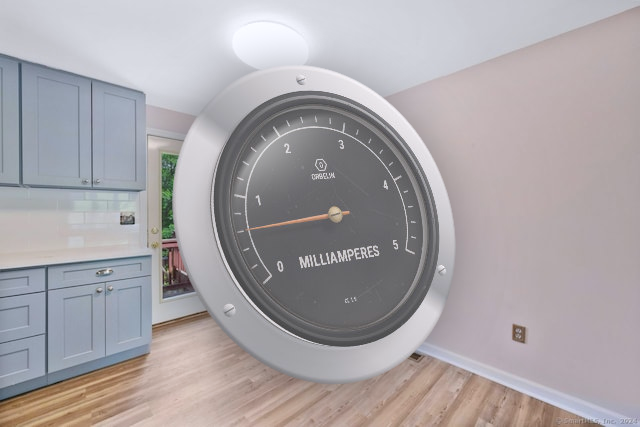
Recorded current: 0.6,mA
